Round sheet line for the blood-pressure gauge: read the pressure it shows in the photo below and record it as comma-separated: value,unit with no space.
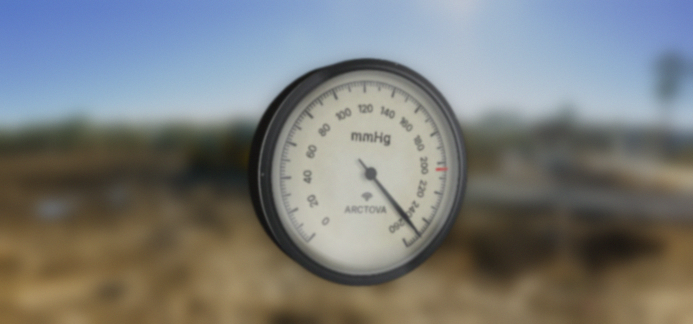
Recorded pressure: 250,mmHg
